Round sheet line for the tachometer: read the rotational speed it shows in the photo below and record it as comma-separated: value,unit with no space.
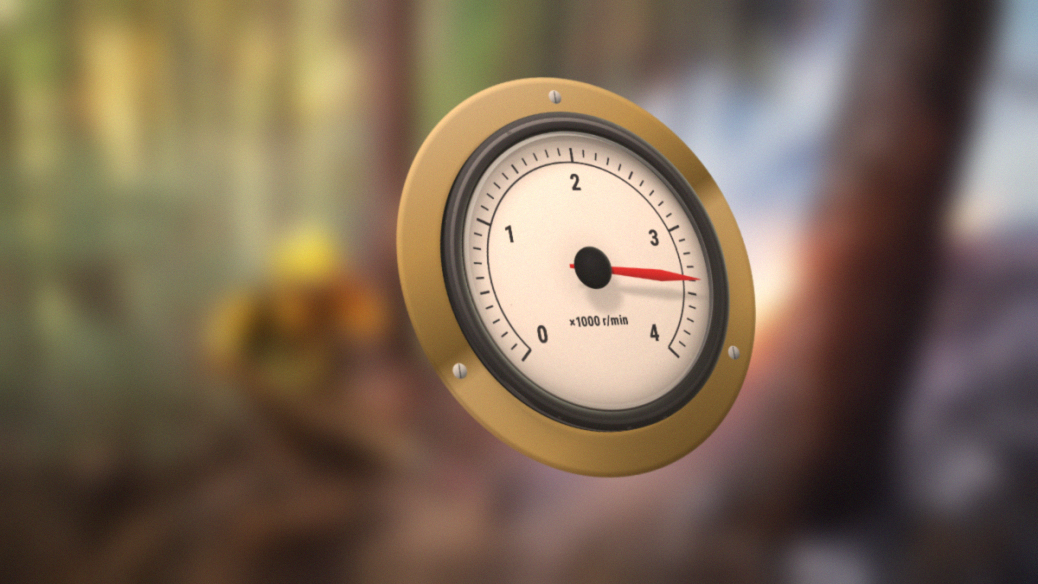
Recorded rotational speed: 3400,rpm
